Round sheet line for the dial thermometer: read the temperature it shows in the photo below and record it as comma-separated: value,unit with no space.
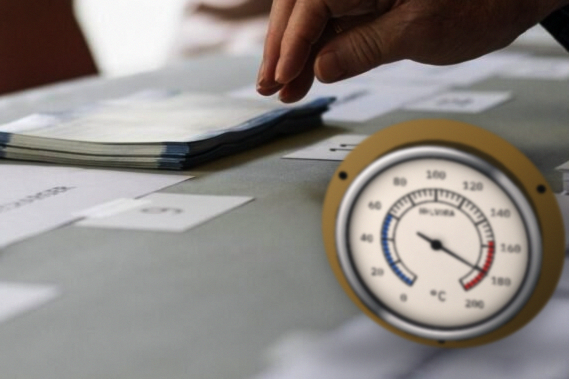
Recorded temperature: 180,°C
